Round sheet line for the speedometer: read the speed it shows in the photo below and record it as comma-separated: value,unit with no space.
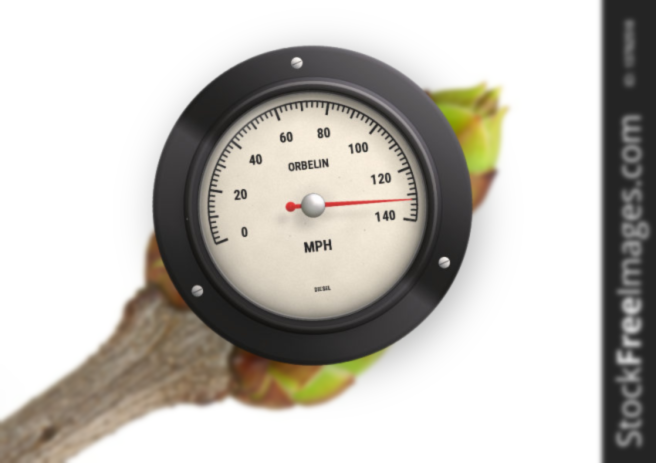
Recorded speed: 132,mph
